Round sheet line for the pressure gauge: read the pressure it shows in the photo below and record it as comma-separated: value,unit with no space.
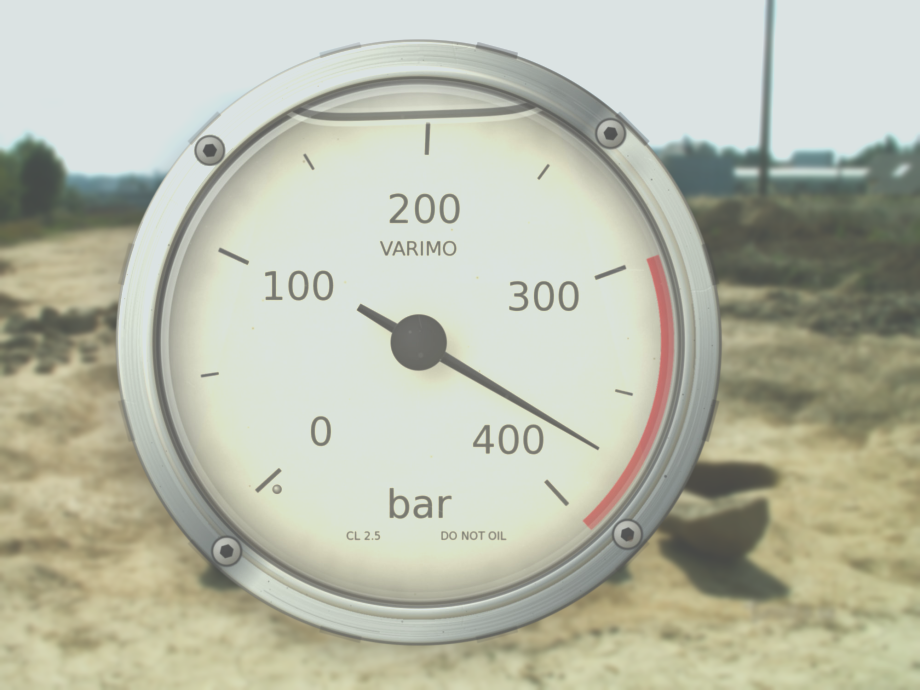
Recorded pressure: 375,bar
